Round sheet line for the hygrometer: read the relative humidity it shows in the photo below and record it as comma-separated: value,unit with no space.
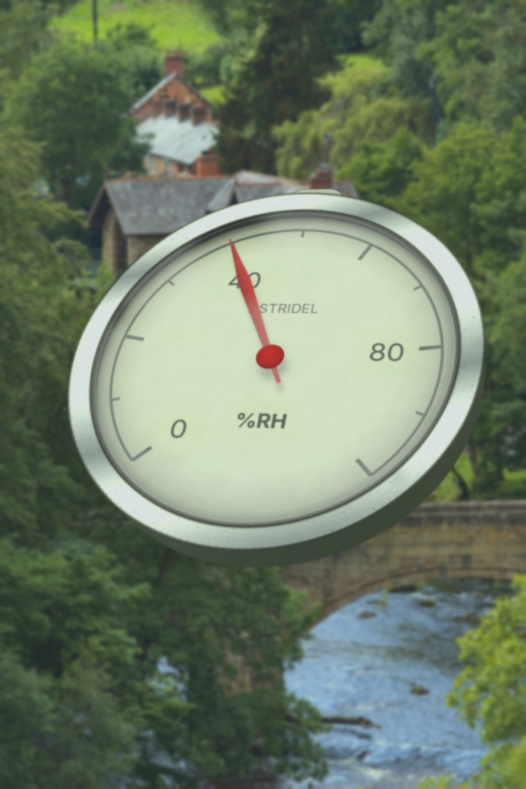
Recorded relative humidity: 40,%
